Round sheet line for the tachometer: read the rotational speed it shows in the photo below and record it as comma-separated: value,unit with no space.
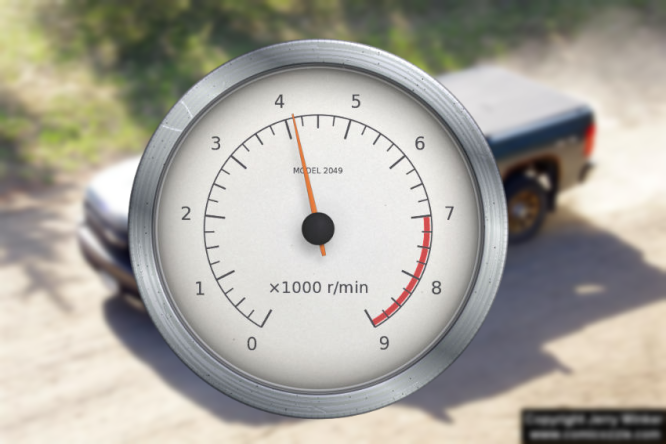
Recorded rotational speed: 4125,rpm
